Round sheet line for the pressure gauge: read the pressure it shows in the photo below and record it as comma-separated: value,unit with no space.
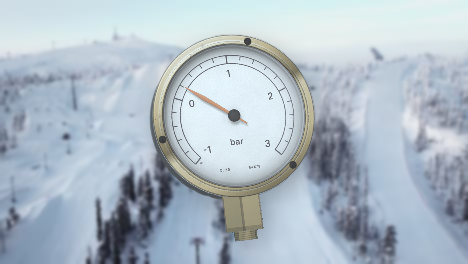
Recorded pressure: 0.2,bar
